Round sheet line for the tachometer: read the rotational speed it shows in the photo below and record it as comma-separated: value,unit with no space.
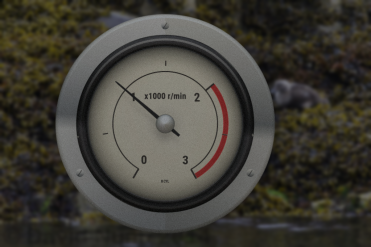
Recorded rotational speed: 1000,rpm
